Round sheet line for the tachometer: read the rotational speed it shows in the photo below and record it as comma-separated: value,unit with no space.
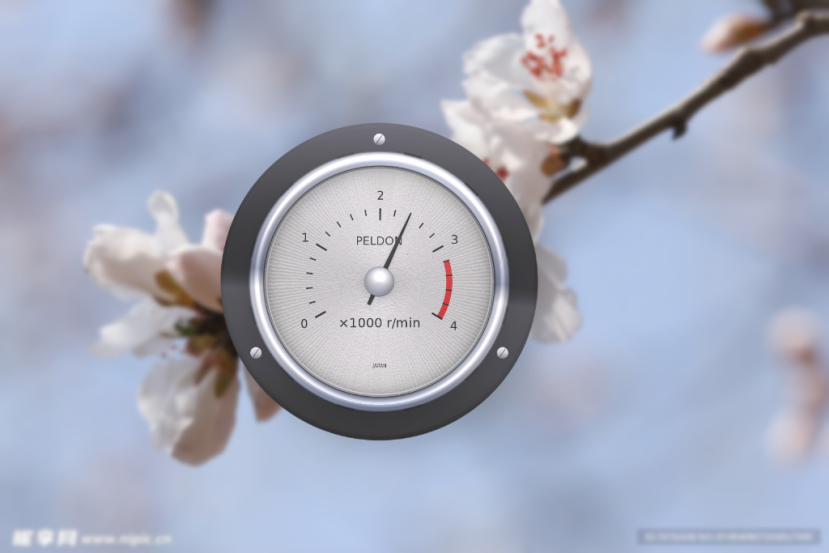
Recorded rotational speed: 2400,rpm
